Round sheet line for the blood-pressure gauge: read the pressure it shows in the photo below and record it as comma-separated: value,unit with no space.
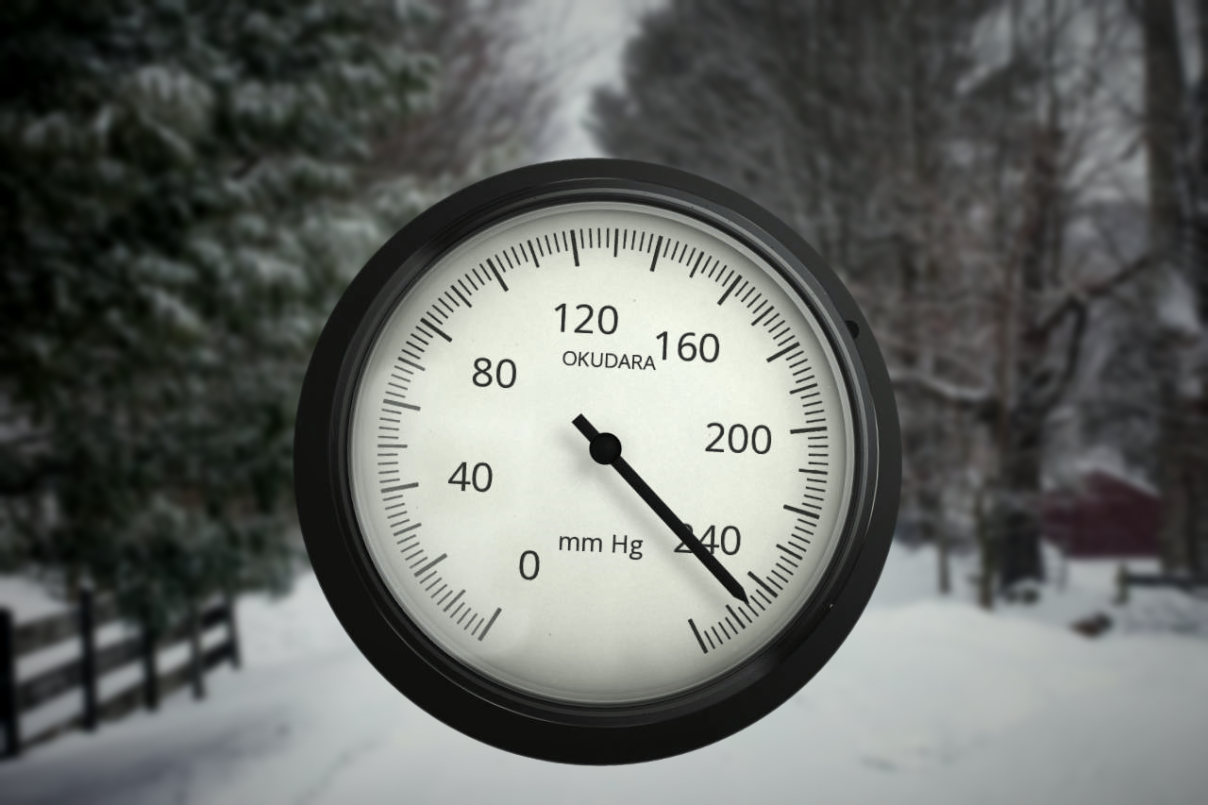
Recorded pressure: 246,mmHg
